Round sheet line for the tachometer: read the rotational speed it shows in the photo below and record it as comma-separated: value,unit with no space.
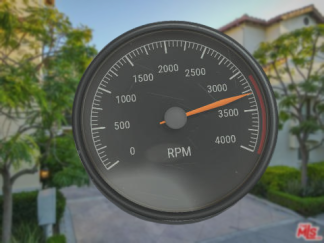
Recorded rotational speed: 3300,rpm
